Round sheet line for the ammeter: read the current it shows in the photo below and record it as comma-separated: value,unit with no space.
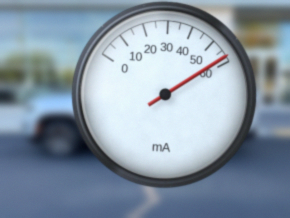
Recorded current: 57.5,mA
